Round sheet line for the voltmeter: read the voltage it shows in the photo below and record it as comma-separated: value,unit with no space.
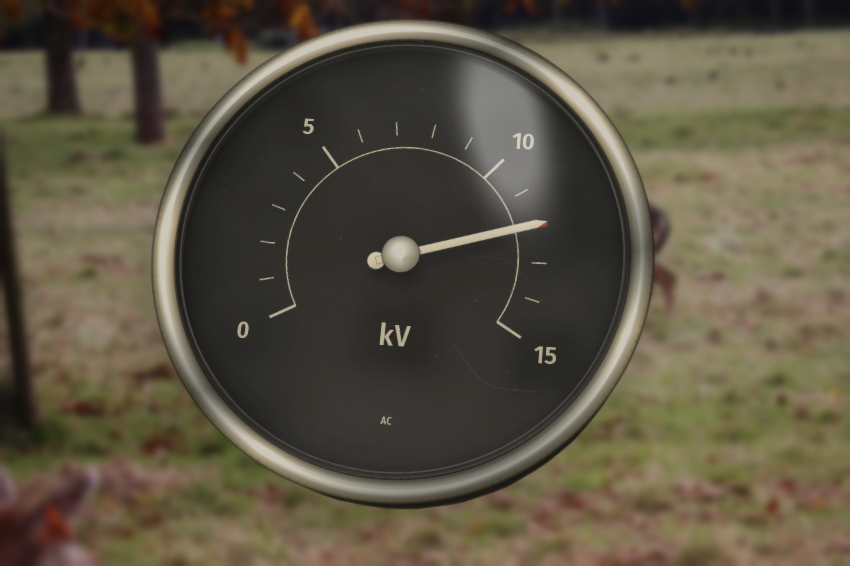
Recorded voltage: 12,kV
